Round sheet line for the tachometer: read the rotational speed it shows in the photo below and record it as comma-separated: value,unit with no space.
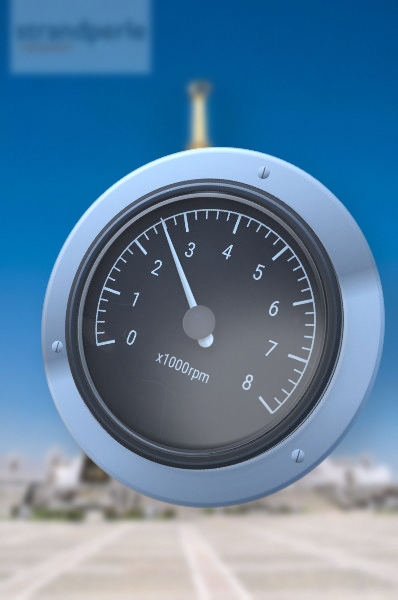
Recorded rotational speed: 2600,rpm
